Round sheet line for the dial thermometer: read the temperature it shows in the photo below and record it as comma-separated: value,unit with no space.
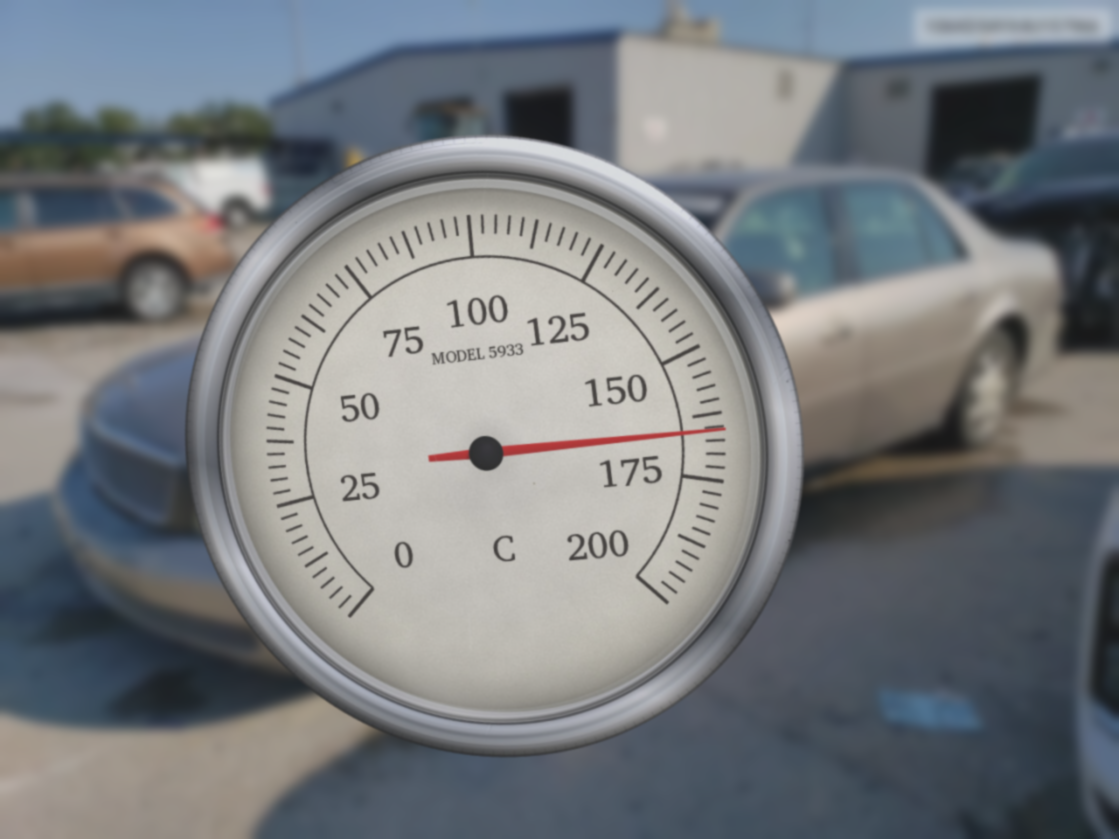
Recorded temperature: 165,°C
